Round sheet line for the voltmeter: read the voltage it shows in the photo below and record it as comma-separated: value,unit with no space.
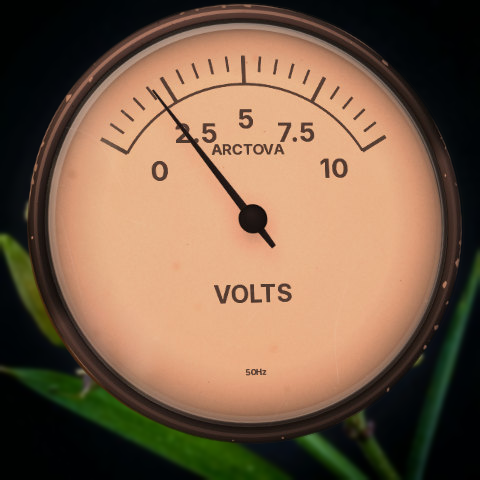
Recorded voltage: 2,V
